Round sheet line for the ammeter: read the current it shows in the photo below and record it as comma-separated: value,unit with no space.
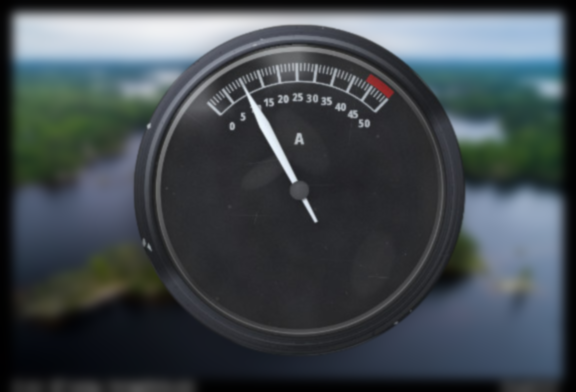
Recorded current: 10,A
